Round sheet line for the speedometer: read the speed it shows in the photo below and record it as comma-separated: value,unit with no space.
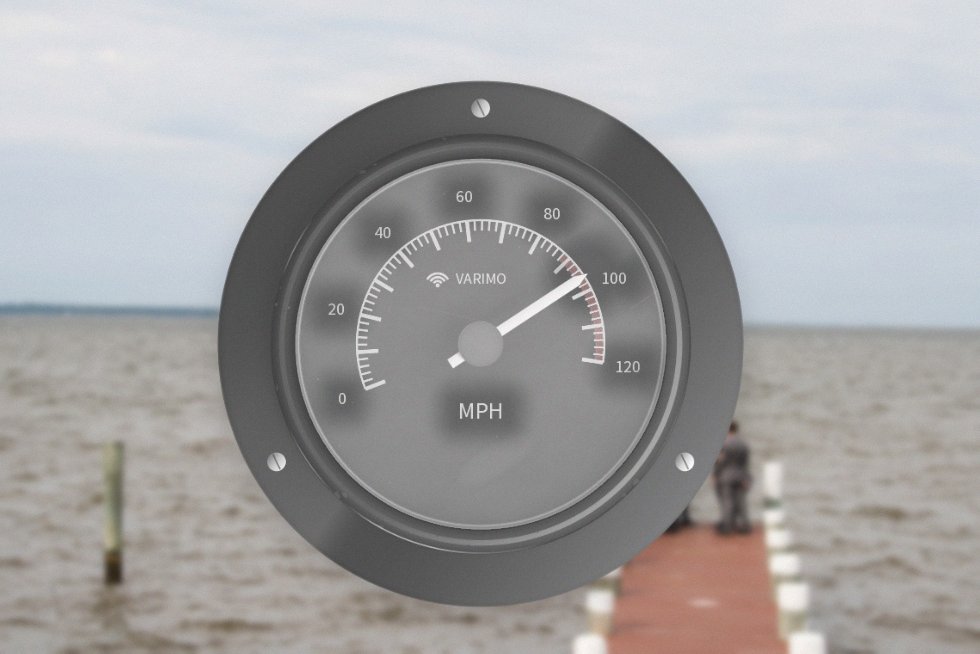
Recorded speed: 96,mph
